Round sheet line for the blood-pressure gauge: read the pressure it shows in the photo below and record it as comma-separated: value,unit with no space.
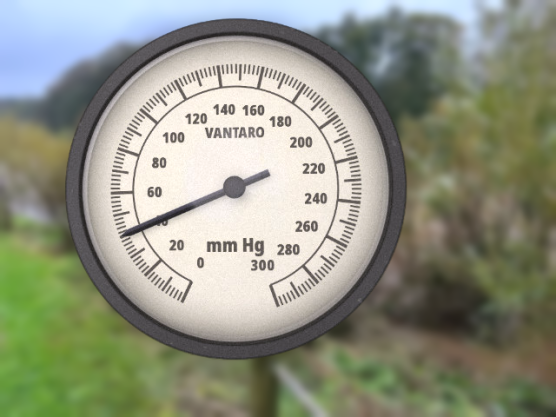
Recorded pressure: 40,mmHg
